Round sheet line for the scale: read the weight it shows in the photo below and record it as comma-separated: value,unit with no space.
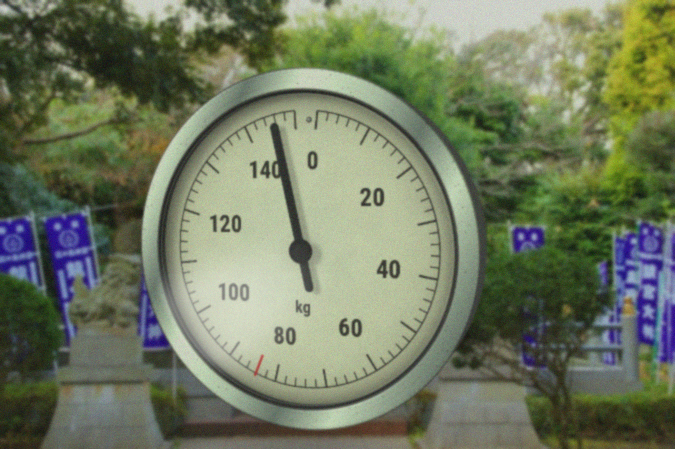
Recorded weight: 146,kg
